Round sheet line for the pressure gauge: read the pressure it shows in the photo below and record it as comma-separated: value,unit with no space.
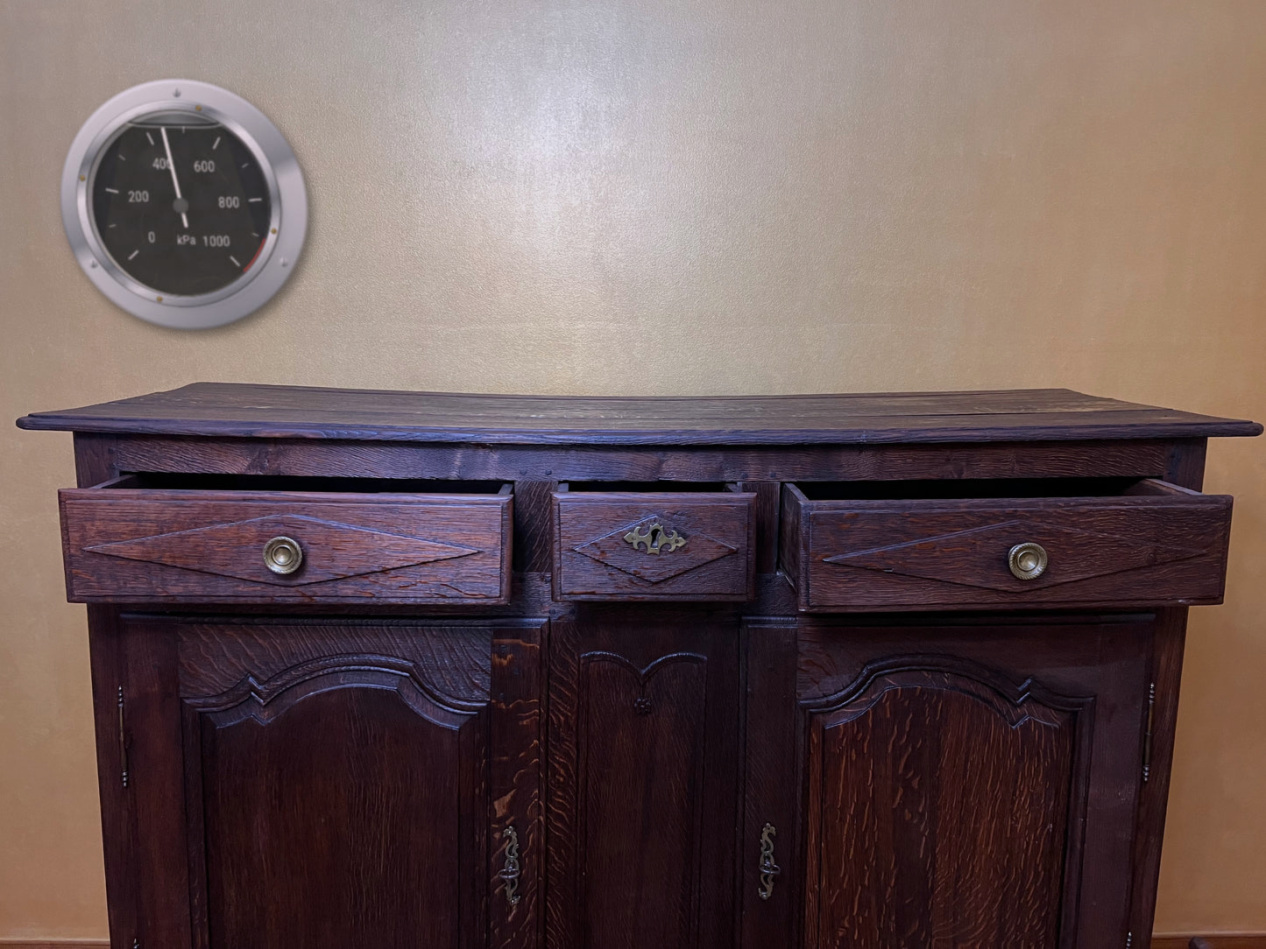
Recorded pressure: 450,kPa
